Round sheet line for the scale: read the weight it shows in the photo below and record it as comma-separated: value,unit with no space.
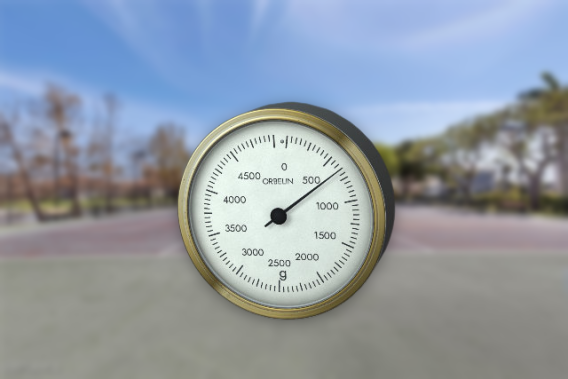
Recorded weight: 650,g
